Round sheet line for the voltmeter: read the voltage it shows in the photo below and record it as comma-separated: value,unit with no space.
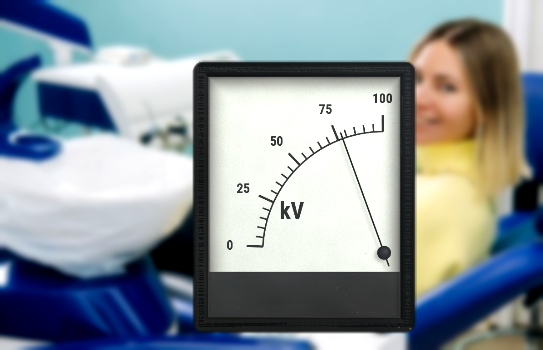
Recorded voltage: 77.5,kV
